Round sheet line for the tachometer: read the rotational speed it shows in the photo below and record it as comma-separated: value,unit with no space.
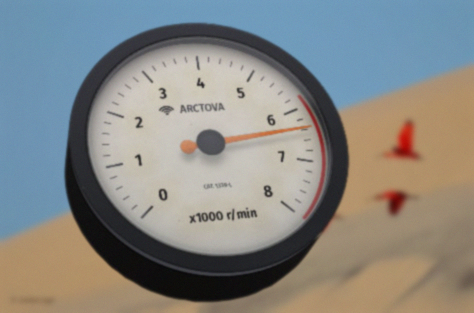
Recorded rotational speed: 6400,rpm
